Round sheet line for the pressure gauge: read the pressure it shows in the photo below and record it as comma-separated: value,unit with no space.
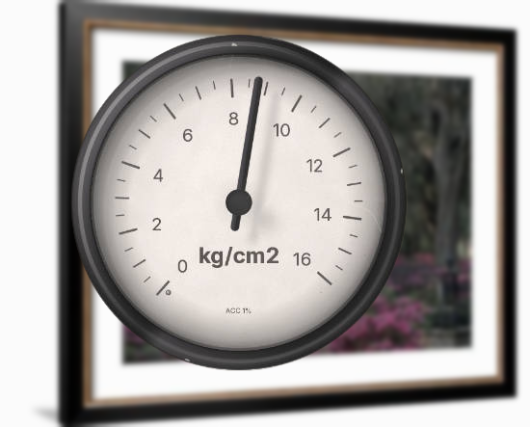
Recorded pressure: 8.75,kg/cm²
